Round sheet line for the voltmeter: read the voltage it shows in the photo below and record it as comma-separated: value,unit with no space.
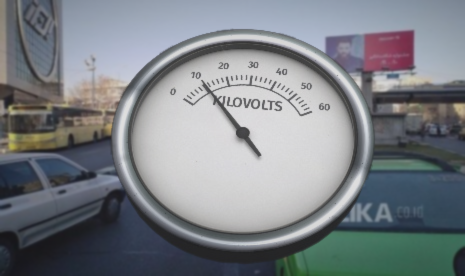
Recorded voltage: 10,kV
